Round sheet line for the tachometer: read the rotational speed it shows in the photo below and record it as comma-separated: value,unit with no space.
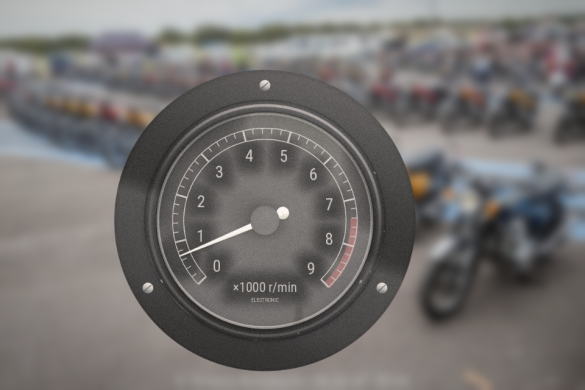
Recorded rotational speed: 700,rpm
